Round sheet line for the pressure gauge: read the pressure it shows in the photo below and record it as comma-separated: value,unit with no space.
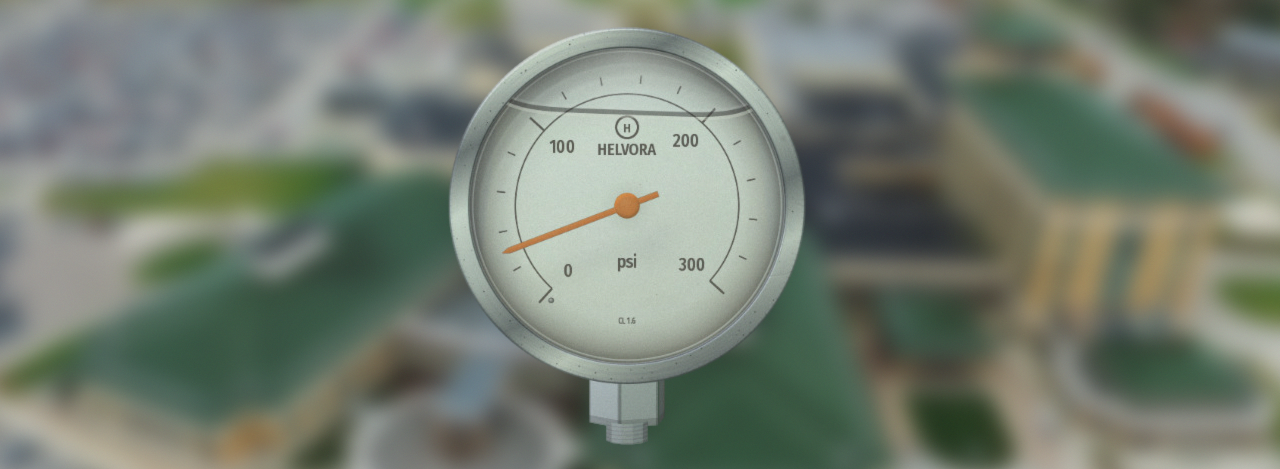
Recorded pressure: 30,psi
